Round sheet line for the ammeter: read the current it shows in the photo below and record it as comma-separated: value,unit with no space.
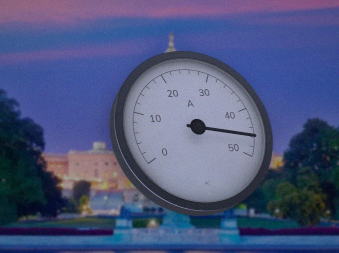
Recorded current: 46,A
